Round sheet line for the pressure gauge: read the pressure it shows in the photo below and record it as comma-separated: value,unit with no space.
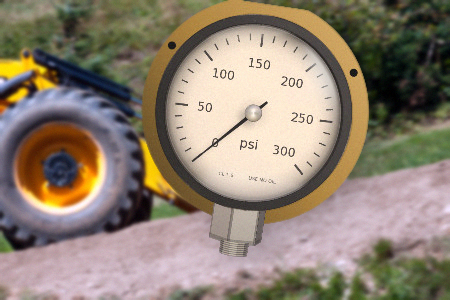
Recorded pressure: 0,psi
